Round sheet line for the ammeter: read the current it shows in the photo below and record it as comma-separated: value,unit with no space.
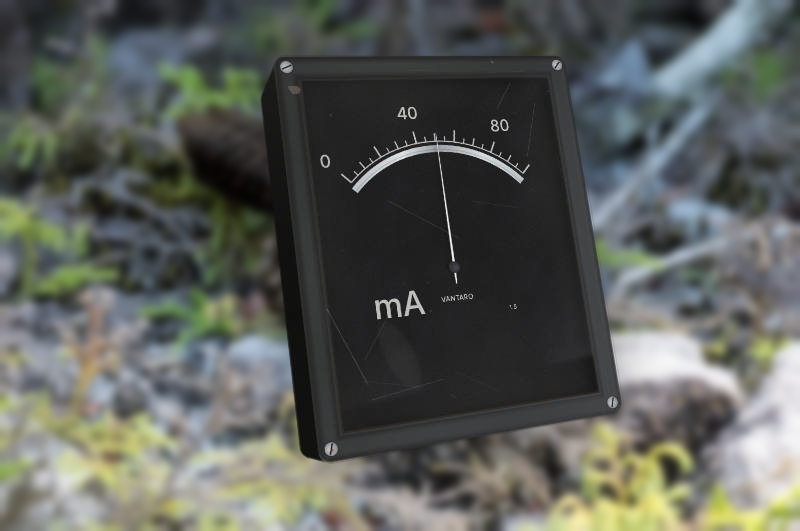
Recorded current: 50,mA
